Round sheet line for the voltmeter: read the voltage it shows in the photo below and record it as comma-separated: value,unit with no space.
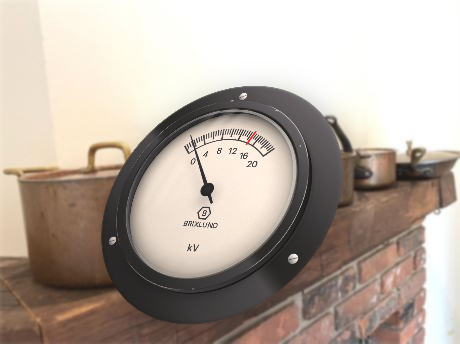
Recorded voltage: 2,kV
